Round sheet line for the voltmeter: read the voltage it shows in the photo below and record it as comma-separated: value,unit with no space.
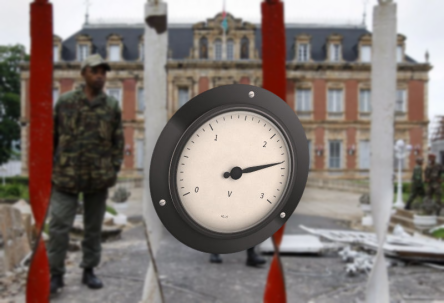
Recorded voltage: 2.4,V
